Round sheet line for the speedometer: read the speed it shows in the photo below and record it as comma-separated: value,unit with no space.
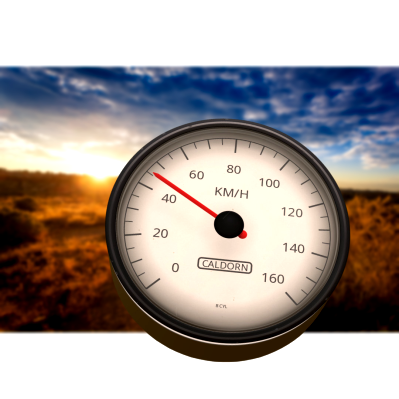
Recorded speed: 45,km/h
